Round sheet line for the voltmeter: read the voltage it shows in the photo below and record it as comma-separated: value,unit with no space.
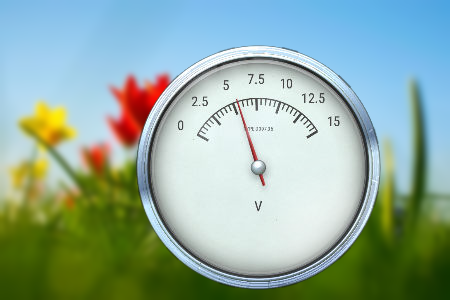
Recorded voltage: 5.5,V
